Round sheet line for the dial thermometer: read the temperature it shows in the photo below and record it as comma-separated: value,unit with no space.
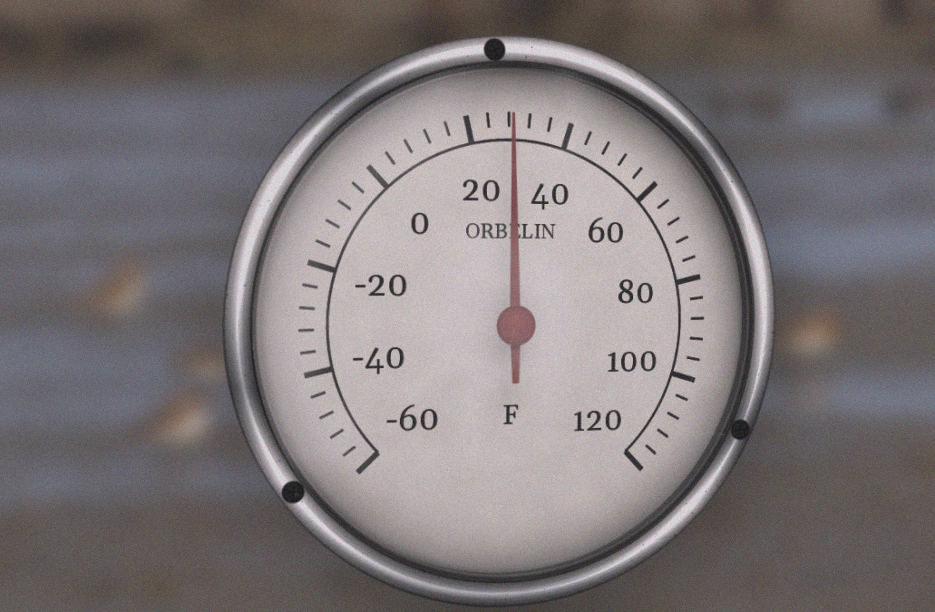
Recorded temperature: 28,°F
